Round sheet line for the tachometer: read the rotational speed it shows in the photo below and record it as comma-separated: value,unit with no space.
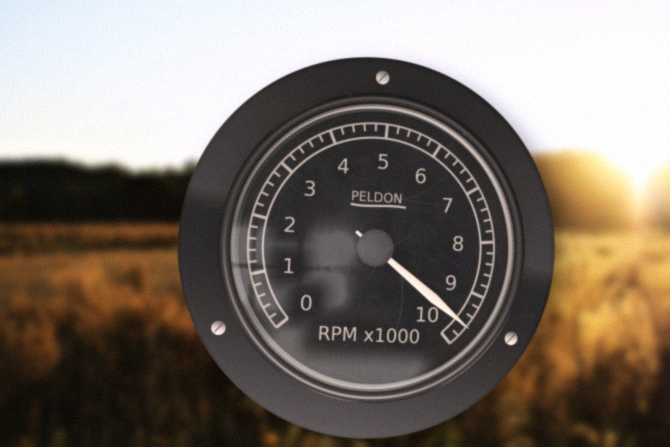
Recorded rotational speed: 9600,rpm
